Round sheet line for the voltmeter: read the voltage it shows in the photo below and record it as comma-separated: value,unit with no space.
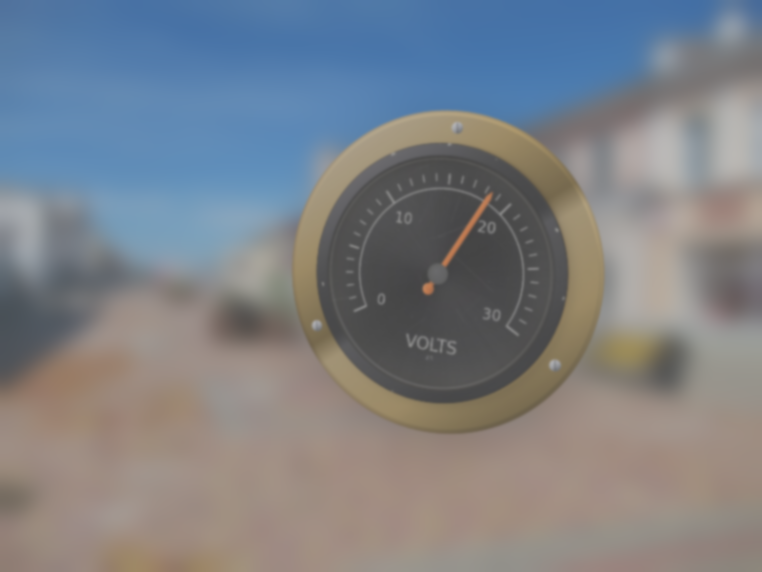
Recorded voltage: 18.5,V
